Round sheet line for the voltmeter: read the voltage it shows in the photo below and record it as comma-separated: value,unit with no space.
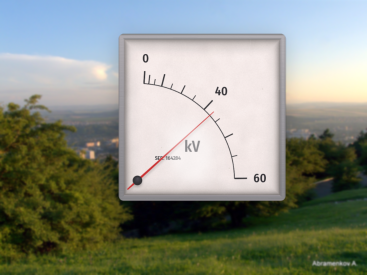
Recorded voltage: 42.5,kV
